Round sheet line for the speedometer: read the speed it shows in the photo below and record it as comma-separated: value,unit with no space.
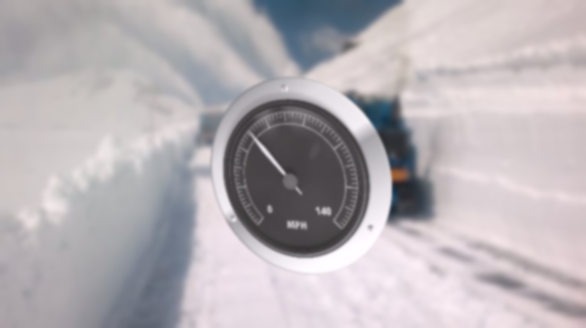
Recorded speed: 50,mph
